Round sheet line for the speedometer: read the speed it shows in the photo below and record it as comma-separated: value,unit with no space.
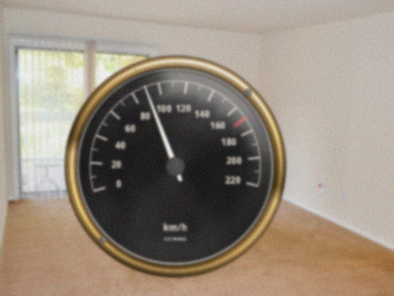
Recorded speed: 90,km/h
